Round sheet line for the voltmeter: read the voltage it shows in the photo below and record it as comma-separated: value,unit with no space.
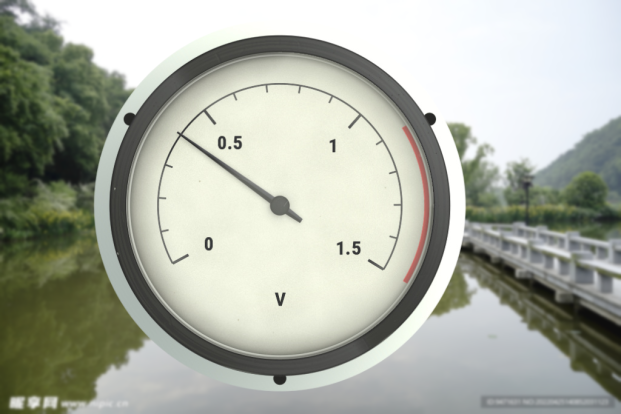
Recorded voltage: 0.4,V
